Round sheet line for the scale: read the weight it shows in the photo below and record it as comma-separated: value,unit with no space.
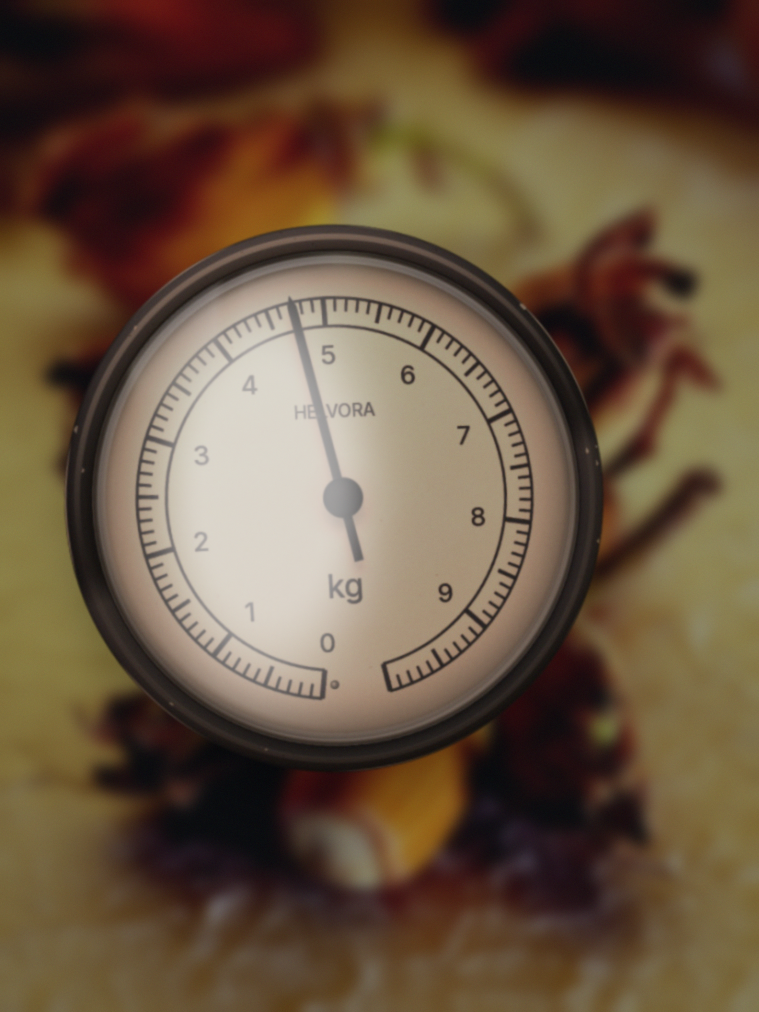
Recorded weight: 4.7,kg
